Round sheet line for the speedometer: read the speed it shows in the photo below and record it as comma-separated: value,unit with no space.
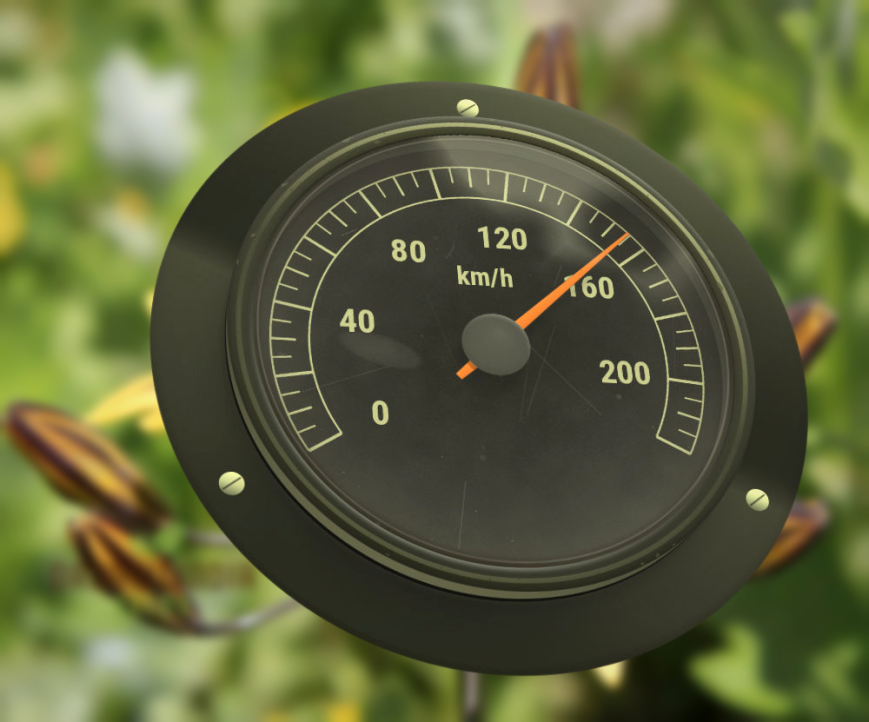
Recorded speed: 155,km/h
